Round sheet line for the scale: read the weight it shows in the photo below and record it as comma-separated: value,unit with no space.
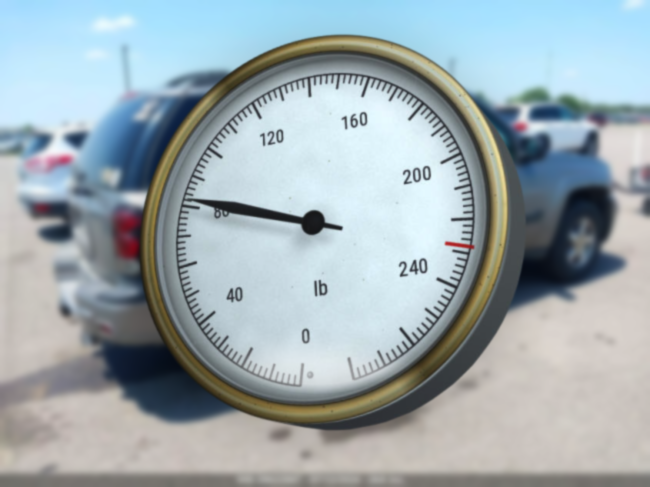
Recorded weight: 82,lb
